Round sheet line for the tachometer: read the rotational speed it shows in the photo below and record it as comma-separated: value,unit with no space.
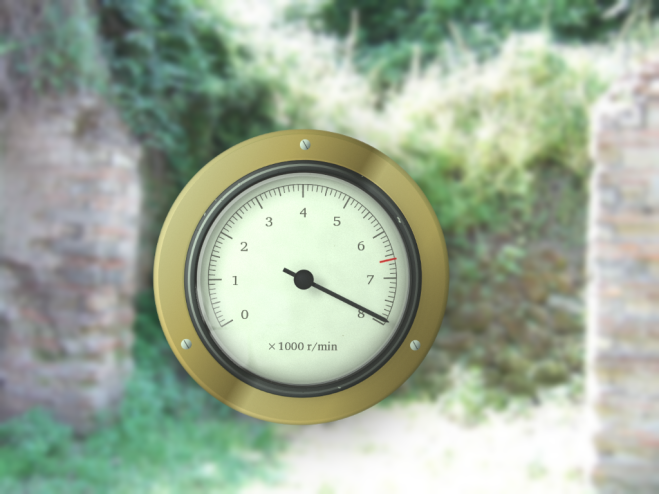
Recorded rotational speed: 7900,rpm
